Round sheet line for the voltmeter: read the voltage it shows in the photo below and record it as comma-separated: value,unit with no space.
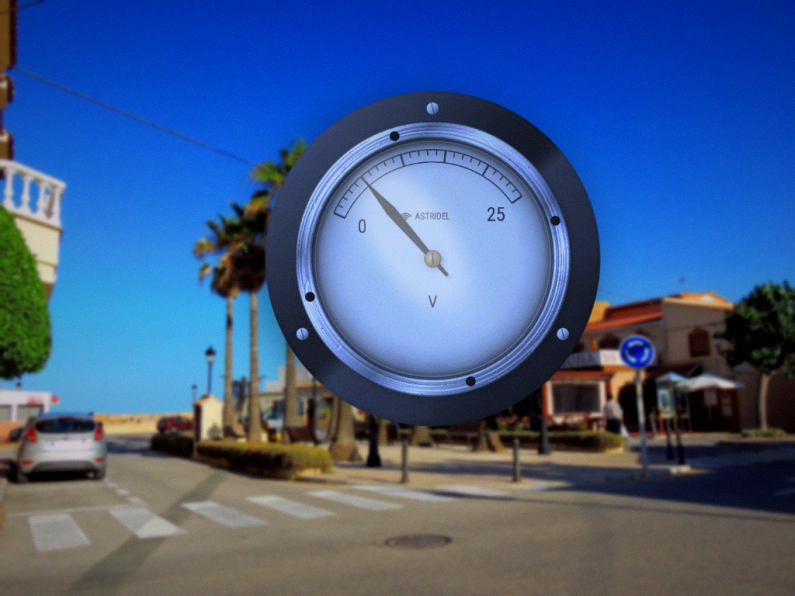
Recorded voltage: 5,V
